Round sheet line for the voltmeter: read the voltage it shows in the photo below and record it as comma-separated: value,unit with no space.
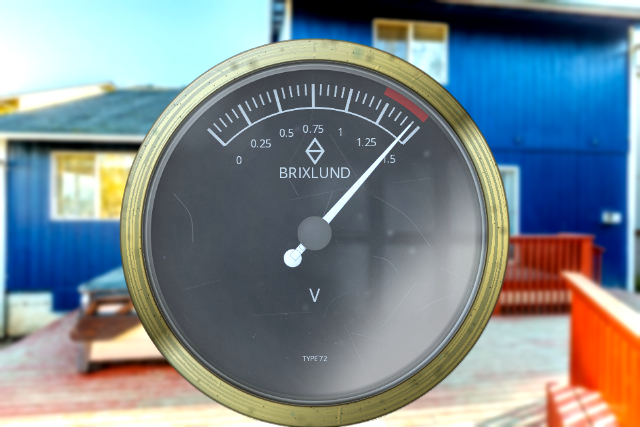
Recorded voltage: 1.45,V
